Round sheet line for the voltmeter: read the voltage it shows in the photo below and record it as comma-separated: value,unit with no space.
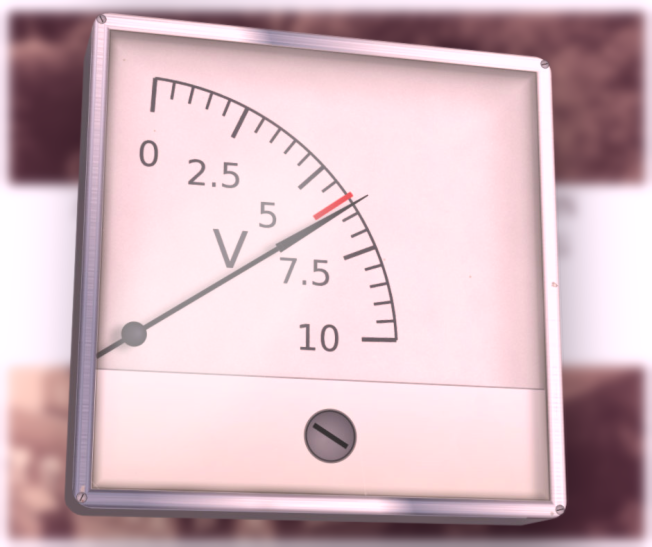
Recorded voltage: 6.25,V
